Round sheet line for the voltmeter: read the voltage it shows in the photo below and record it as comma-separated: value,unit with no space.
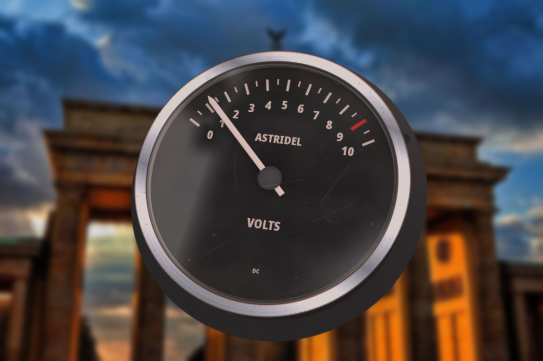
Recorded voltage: 1.25,V
